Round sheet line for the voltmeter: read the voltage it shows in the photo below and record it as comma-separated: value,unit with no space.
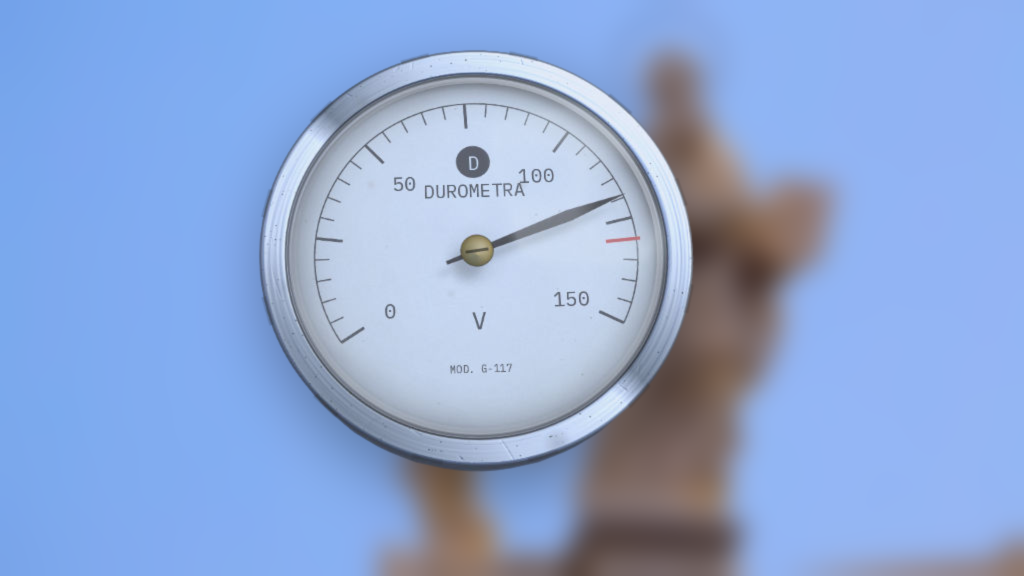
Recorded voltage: 120,V
